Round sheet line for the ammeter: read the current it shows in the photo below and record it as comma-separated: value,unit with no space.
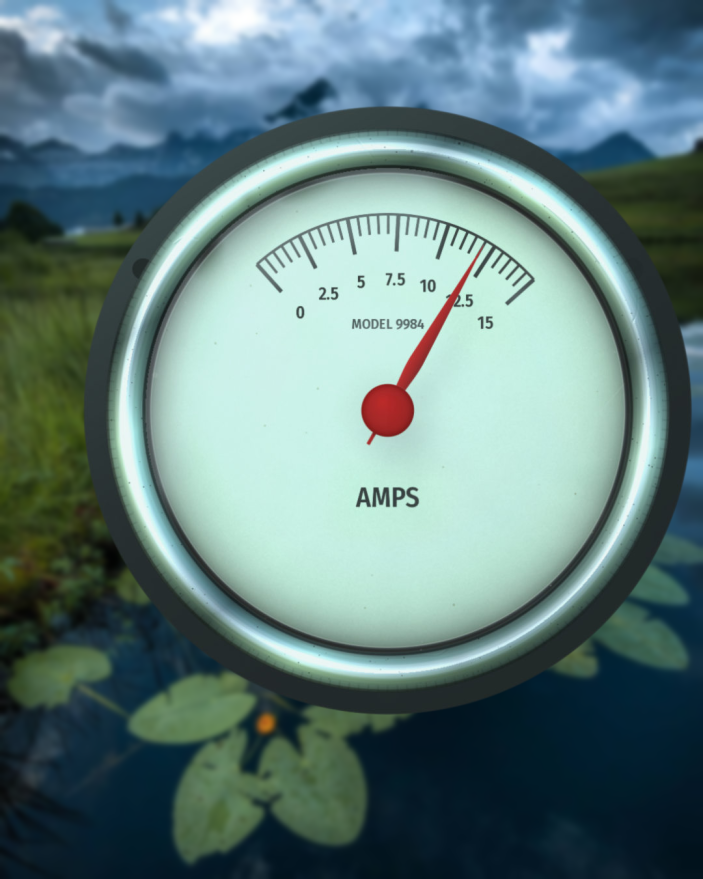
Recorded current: 12,A
